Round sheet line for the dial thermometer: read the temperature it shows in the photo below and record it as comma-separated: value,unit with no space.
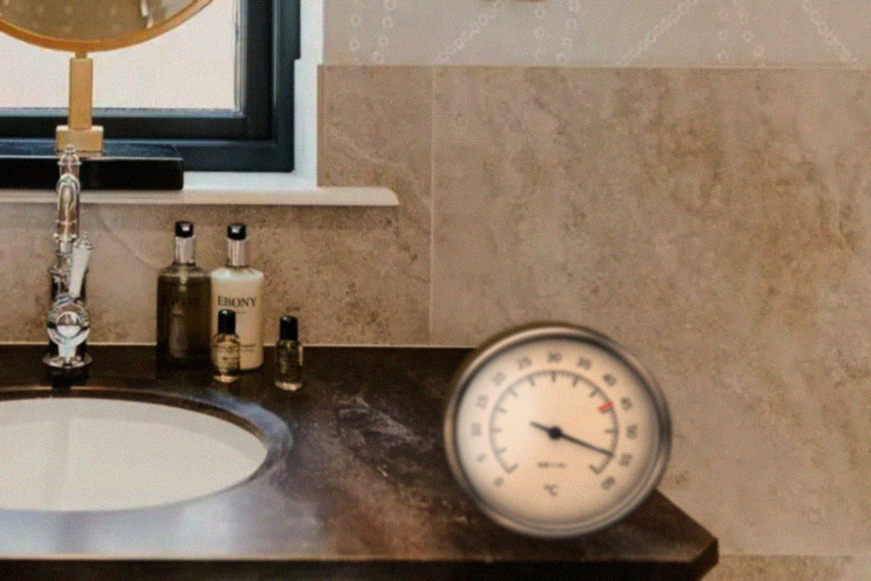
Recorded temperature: 55,°C
